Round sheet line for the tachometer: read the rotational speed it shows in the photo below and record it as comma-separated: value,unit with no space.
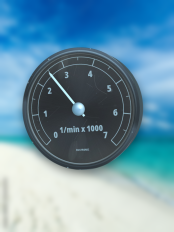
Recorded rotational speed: 2500,rpm
